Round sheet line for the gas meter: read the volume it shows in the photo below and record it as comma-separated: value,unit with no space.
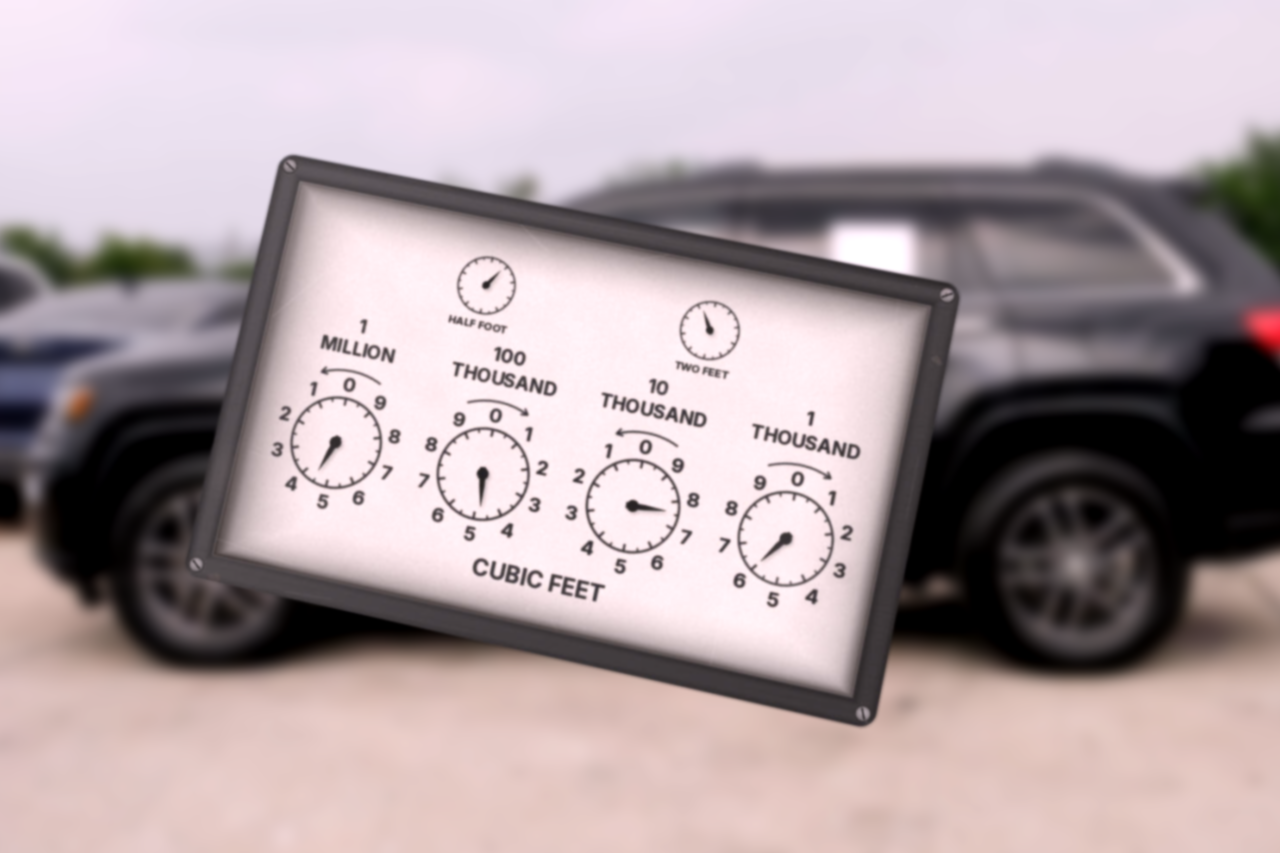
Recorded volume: 447600,ft³
